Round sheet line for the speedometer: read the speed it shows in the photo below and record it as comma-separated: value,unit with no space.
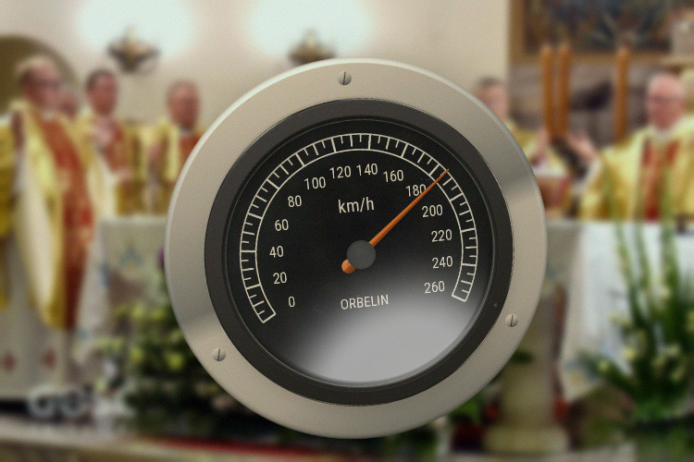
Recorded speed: 185,km/h
